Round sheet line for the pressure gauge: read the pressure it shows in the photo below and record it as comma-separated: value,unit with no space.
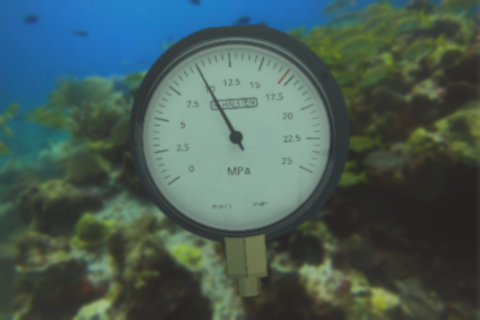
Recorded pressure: 10,MPa
